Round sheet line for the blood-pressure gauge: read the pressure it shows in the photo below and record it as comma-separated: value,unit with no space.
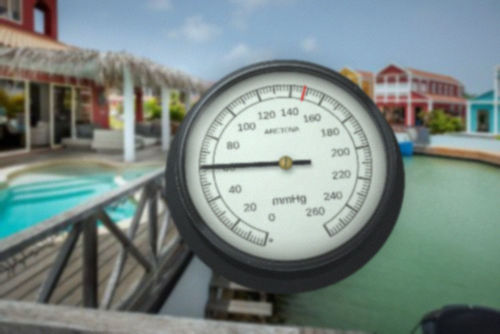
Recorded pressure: 60,mmHg
